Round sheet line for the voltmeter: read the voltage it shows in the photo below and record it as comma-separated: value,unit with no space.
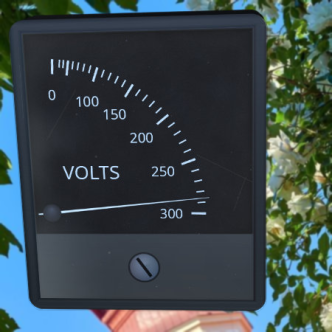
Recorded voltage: 285,V
